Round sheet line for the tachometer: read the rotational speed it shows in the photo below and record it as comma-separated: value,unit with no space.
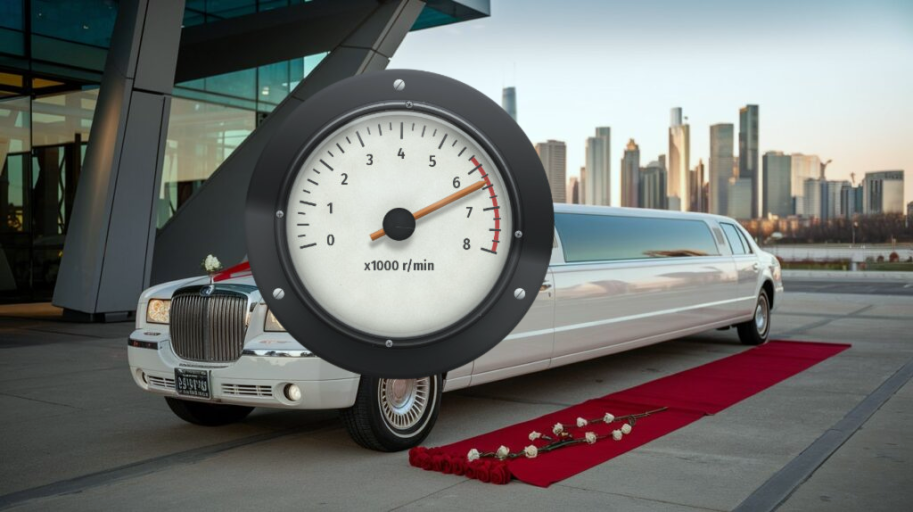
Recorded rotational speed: 6375,rpm
